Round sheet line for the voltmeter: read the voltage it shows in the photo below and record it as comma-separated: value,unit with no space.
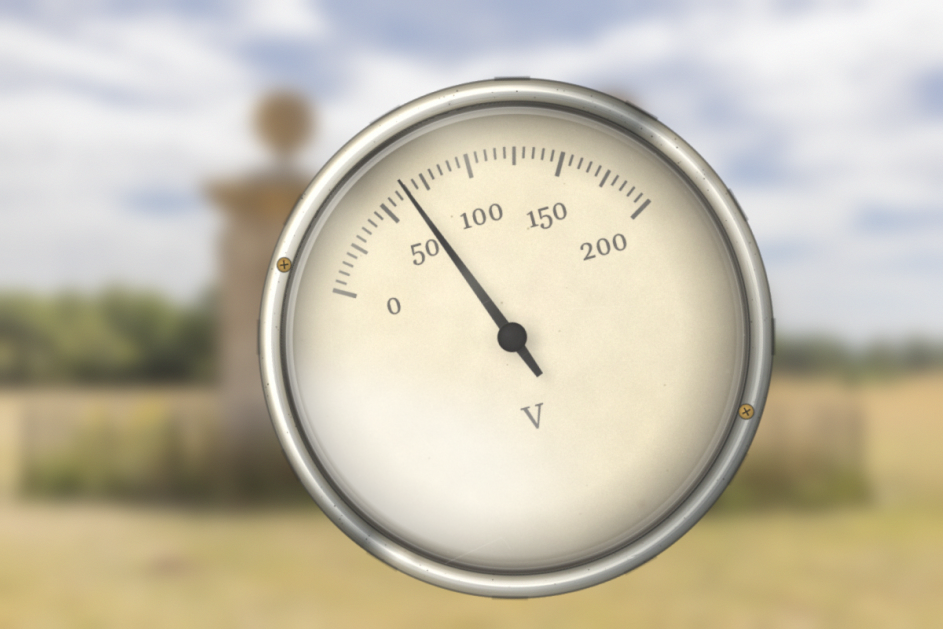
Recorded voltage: 65,V
